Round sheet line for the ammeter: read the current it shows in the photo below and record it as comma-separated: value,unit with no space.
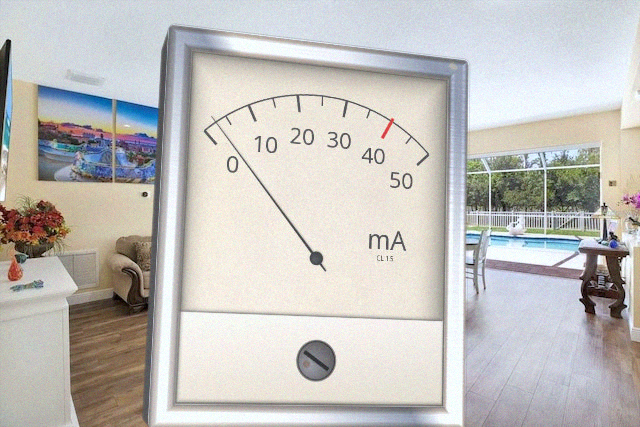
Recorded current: 2.5,mA
